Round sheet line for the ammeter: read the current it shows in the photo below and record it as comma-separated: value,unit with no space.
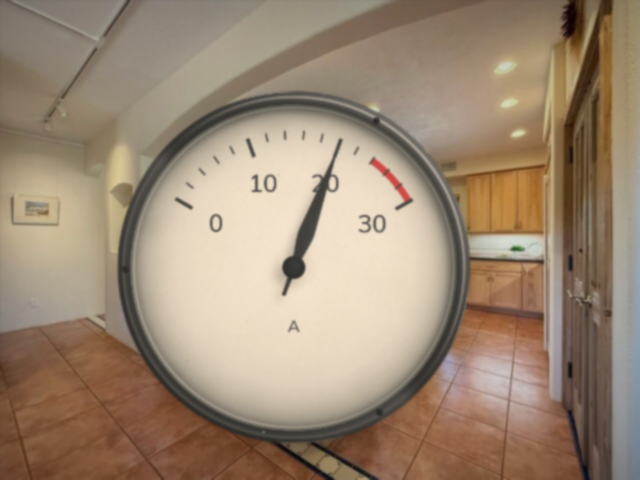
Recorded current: 20,A
